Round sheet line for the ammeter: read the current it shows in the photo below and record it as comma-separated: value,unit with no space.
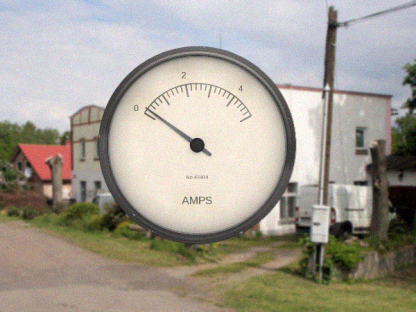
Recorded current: 0.2,A
